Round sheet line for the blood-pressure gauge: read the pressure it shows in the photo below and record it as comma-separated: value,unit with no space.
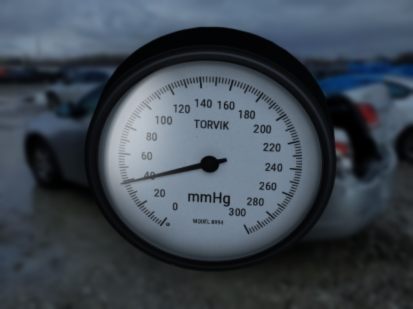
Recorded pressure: 40,mmHg
